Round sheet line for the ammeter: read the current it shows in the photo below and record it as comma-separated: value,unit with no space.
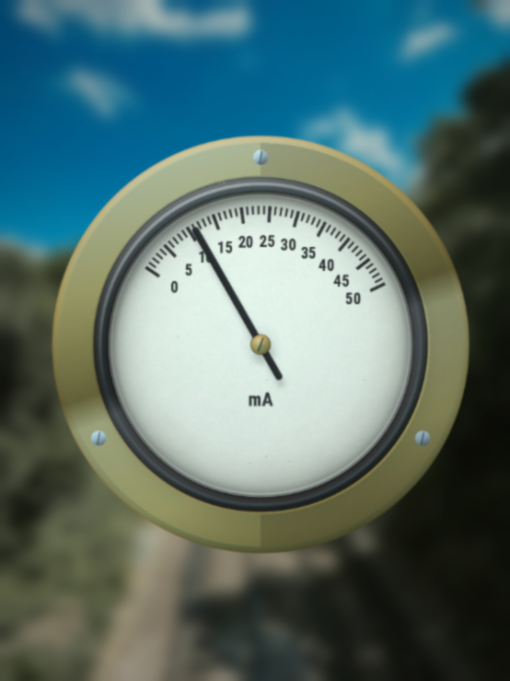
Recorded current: 11,mA
